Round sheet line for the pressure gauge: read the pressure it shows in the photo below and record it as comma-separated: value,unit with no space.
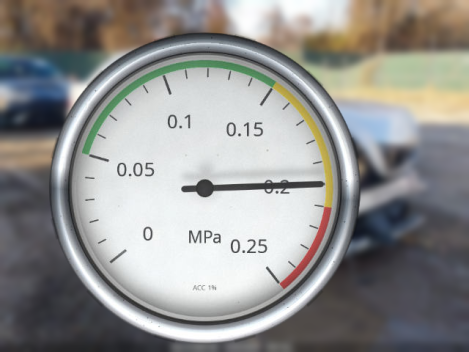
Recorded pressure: 0.2,MPa
